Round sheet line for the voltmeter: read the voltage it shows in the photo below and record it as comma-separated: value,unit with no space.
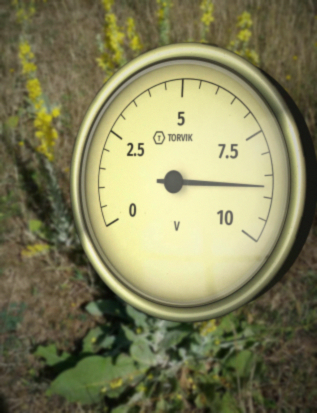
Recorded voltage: 8.75,V
